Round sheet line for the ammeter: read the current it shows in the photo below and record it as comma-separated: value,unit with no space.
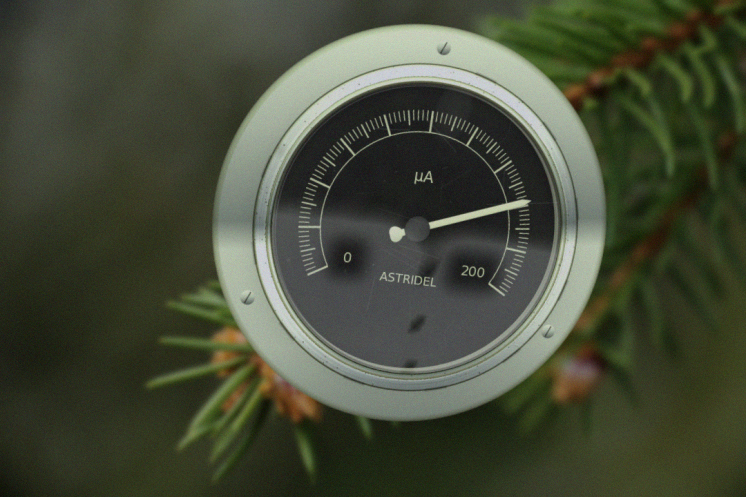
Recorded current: 158,µA
